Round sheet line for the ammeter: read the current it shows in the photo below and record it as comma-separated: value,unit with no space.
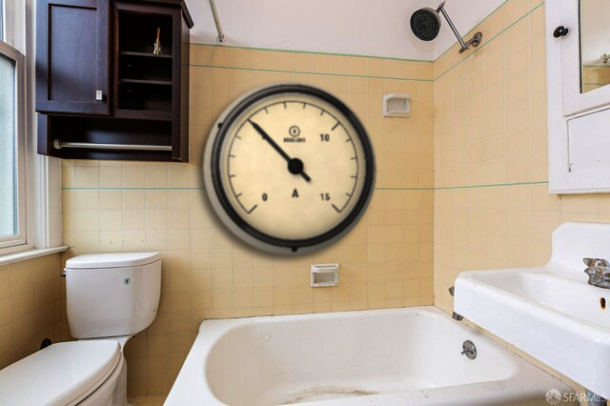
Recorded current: 5,A
